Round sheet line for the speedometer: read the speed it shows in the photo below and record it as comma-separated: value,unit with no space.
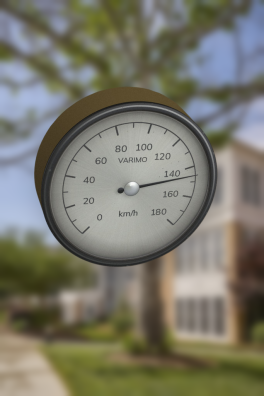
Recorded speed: 145,km/h
